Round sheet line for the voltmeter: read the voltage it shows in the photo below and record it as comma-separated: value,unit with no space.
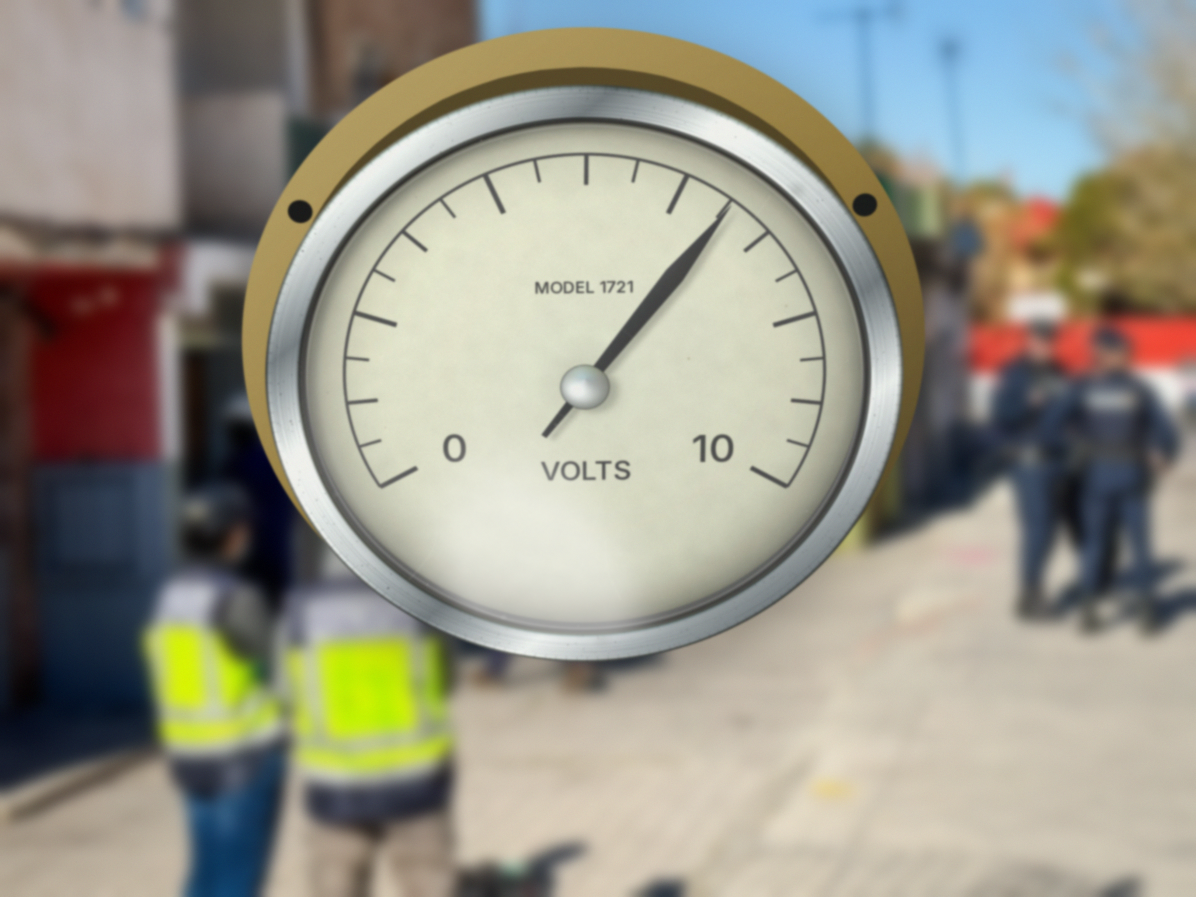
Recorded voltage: 6.5,V
